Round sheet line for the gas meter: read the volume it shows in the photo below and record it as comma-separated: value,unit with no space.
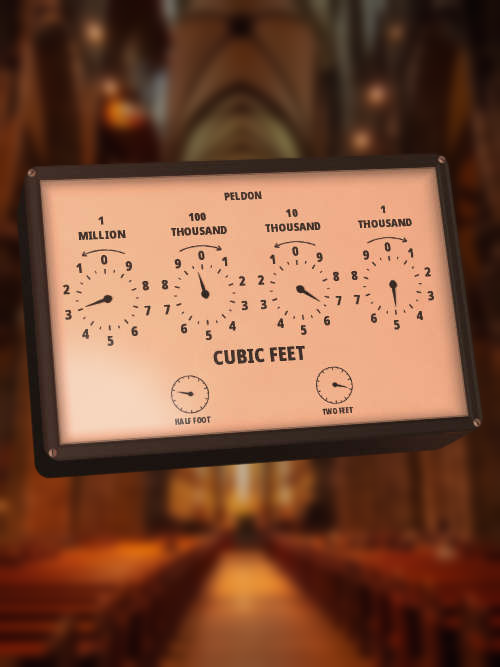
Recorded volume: 296500,ft³
